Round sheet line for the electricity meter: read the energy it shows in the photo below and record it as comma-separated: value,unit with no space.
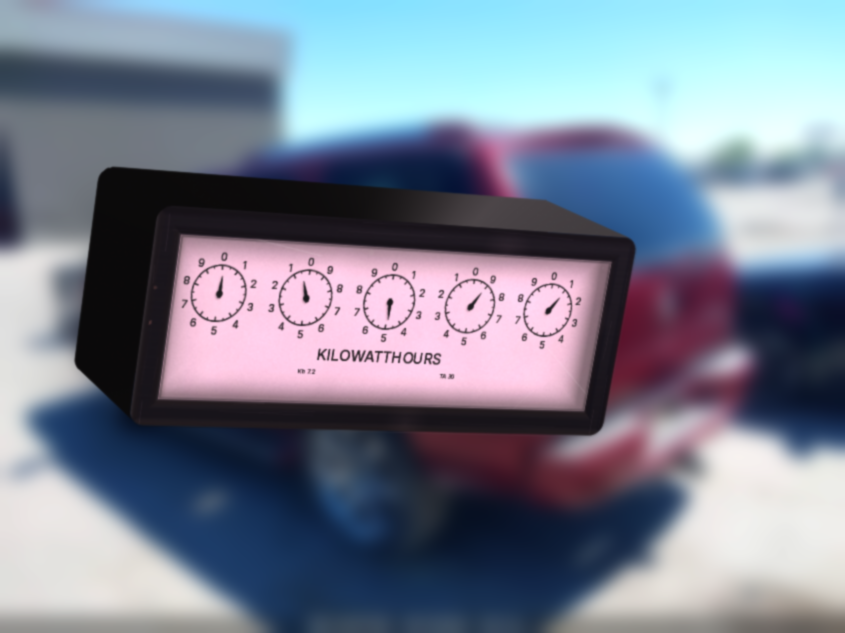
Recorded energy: 491,kWh
